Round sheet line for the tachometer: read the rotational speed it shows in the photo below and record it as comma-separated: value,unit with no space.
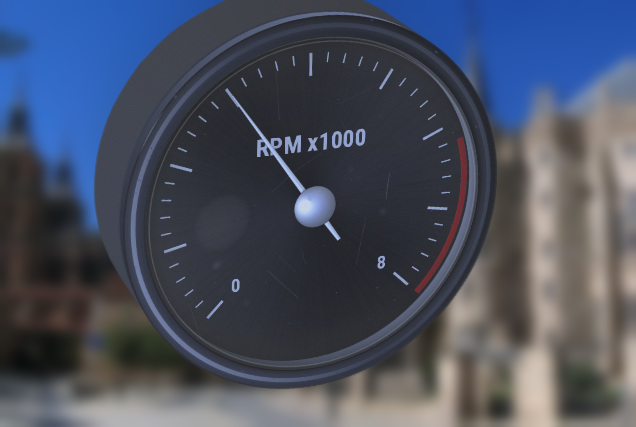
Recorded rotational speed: 3000,rpm
